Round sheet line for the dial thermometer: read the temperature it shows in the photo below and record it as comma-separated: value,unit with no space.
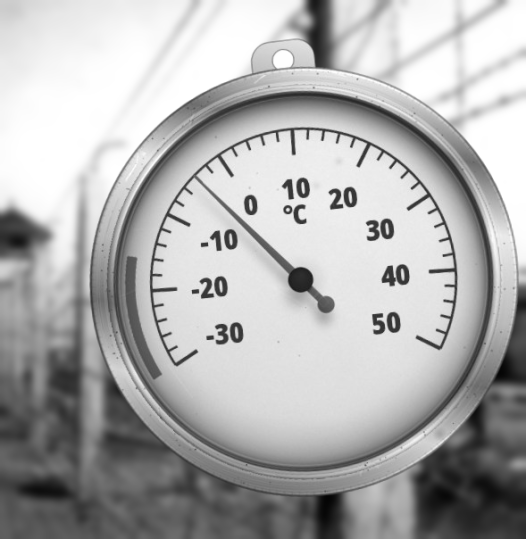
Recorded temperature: -4,°C
